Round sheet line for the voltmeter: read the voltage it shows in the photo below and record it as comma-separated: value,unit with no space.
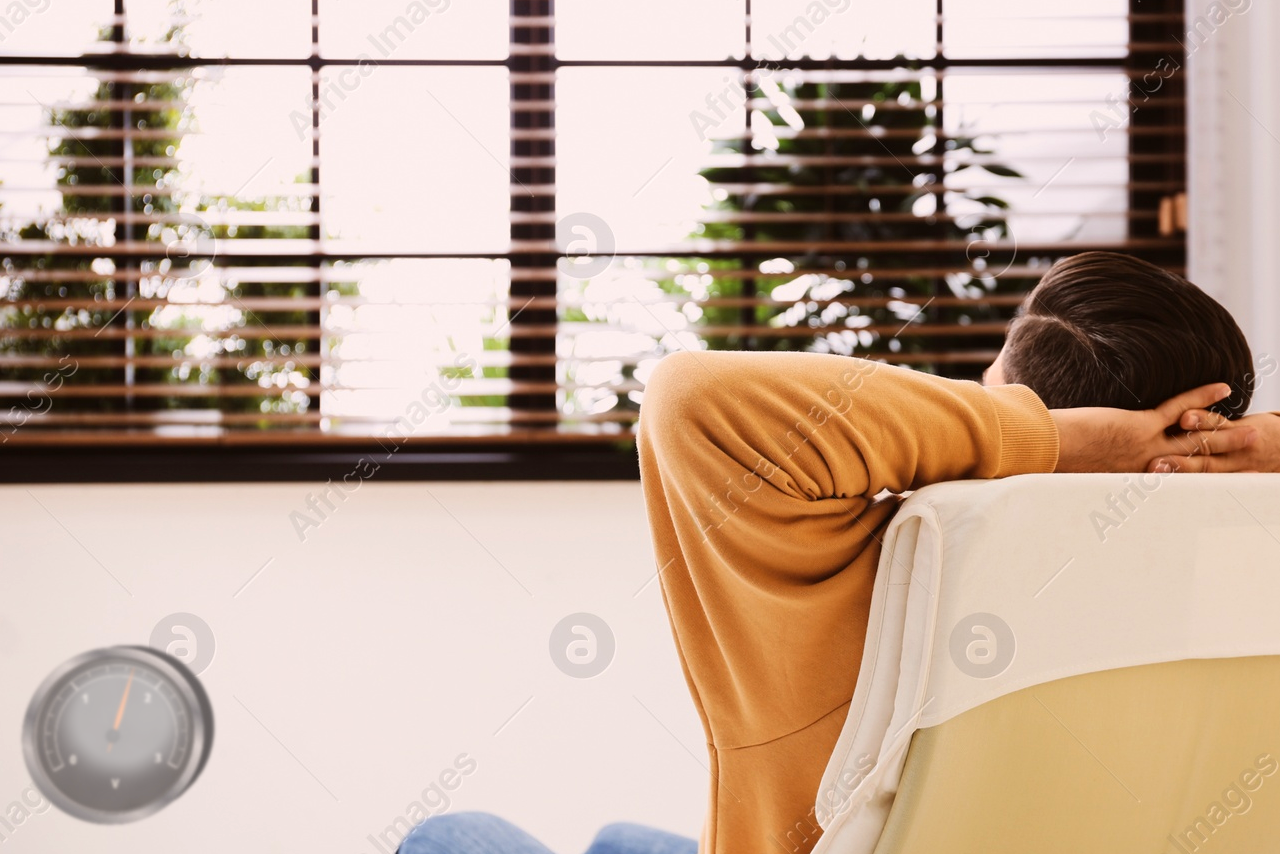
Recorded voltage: 1.7,V
